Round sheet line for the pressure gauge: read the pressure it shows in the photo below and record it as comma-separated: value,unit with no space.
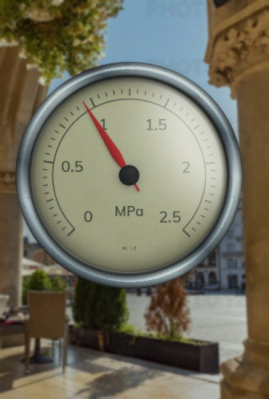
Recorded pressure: 0.95,MPa
